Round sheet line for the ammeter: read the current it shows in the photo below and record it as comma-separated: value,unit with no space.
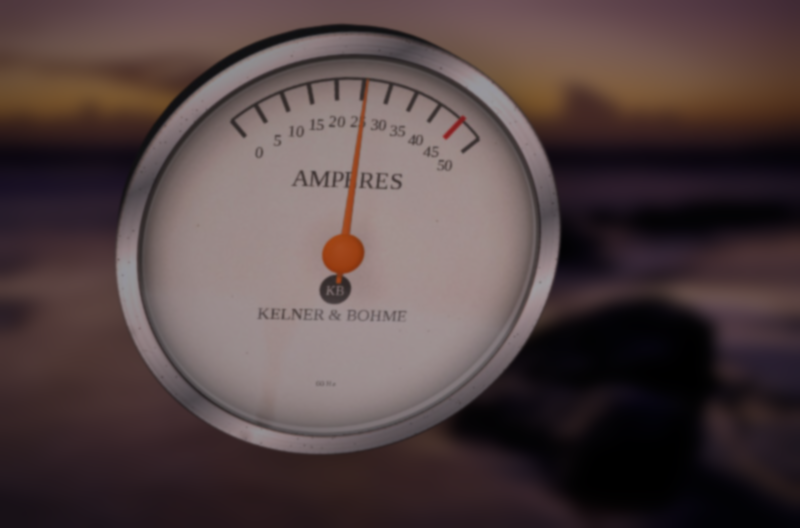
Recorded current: 25,A
